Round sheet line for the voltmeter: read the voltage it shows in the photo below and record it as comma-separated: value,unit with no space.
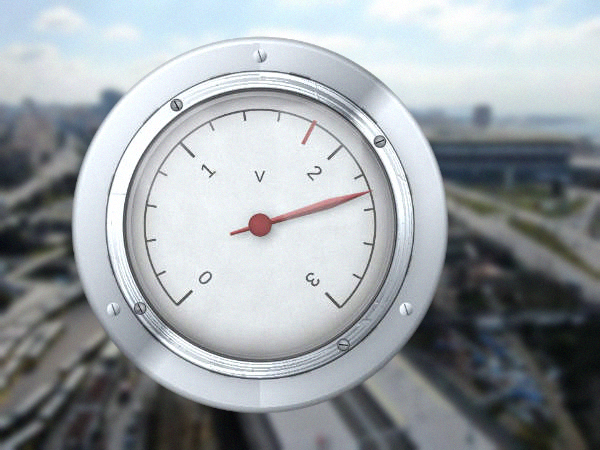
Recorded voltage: 2.3,V
